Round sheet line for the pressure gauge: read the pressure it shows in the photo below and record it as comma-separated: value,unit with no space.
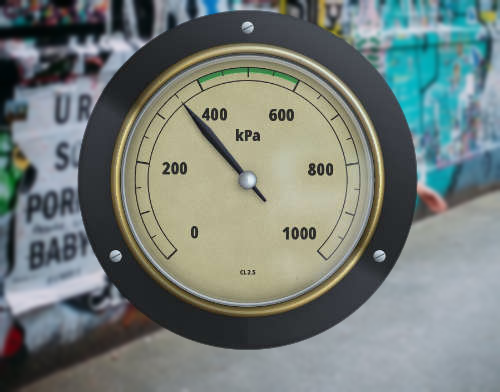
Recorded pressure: 350,kPa
